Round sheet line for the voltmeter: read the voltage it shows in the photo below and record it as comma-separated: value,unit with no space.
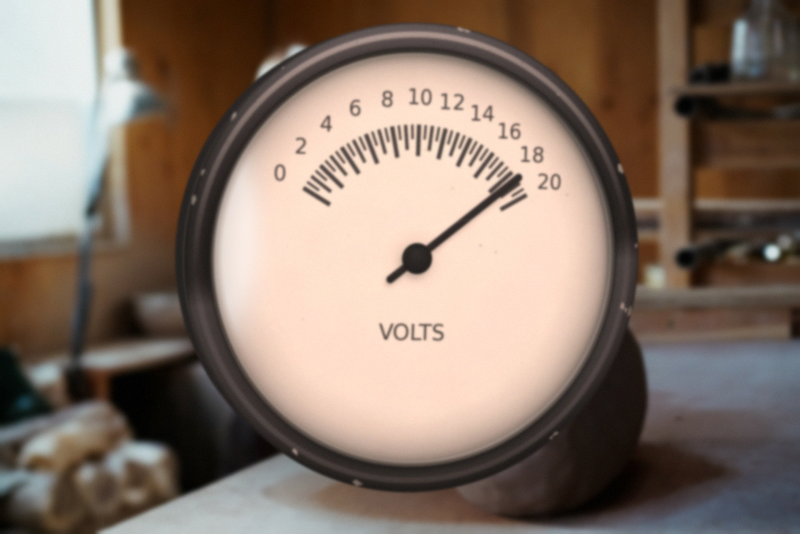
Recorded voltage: 18.5,V
